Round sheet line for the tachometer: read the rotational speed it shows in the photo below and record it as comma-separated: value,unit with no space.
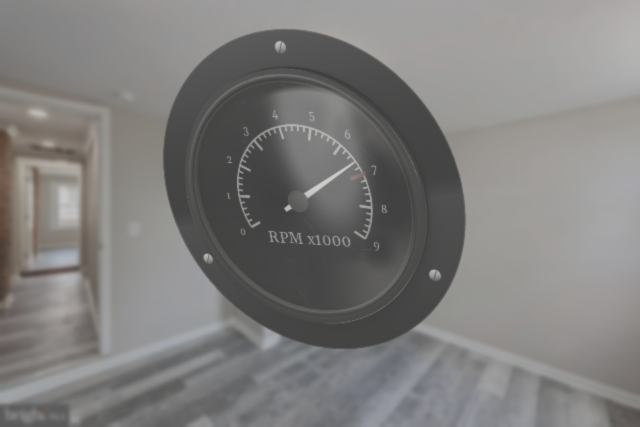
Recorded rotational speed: 6600,rpm
